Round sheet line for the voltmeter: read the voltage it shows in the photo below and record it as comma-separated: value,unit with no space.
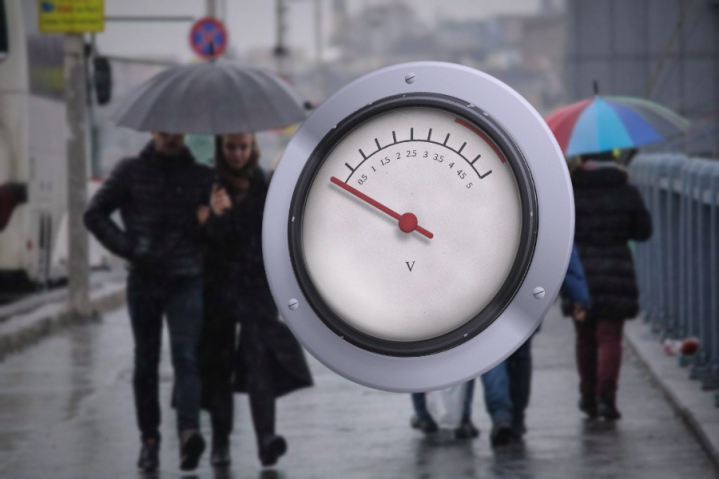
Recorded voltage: 0,V
